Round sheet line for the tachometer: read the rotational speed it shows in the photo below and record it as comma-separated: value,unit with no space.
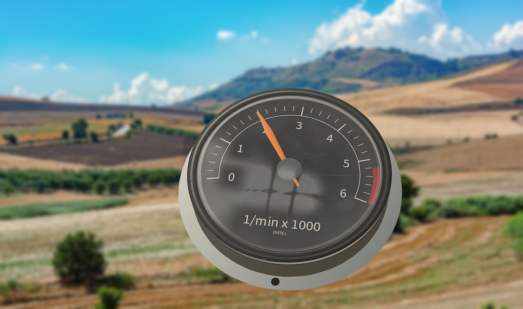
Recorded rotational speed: 2000,rpm
